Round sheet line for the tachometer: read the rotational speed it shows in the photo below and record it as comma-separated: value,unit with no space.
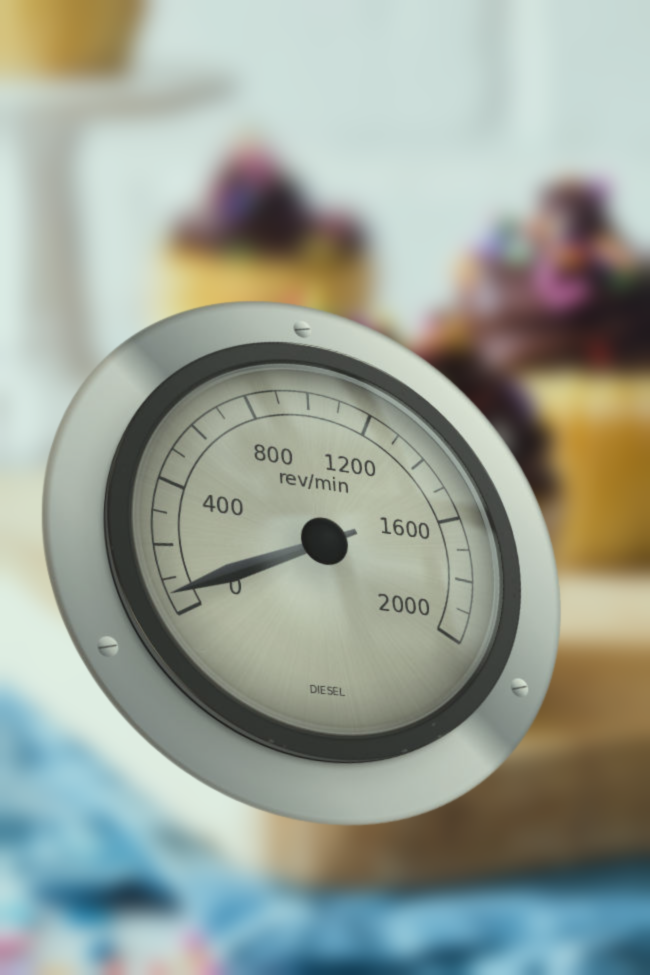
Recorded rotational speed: 50,rpm
